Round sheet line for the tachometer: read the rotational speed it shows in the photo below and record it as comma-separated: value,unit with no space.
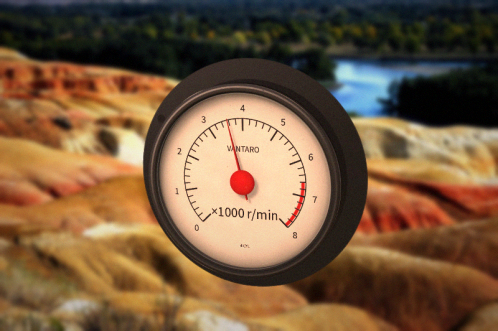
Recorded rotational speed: 3600,rpm
